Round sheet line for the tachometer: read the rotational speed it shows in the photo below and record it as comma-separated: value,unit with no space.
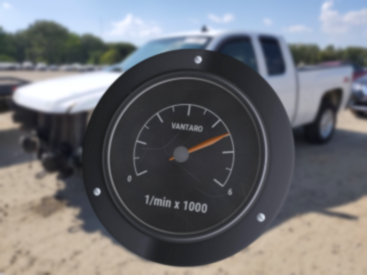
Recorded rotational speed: 4500,rpm
